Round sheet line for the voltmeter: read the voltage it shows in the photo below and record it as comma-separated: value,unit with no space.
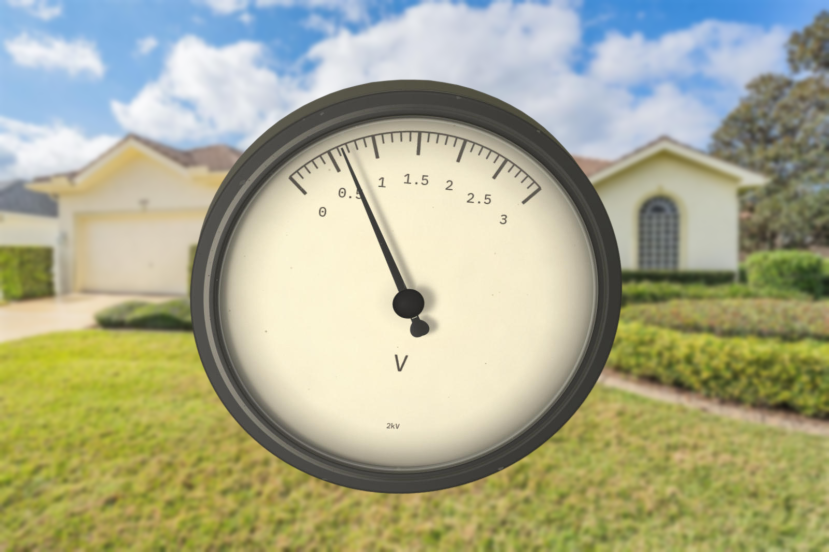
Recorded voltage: 0.65,V
